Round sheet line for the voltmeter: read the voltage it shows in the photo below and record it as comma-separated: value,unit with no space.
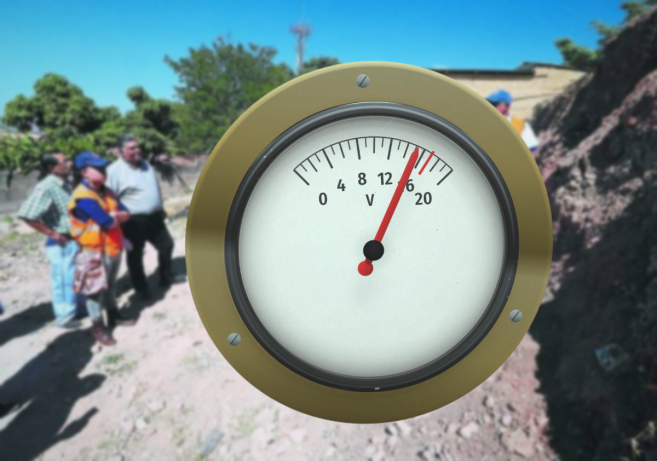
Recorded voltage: 15,V
